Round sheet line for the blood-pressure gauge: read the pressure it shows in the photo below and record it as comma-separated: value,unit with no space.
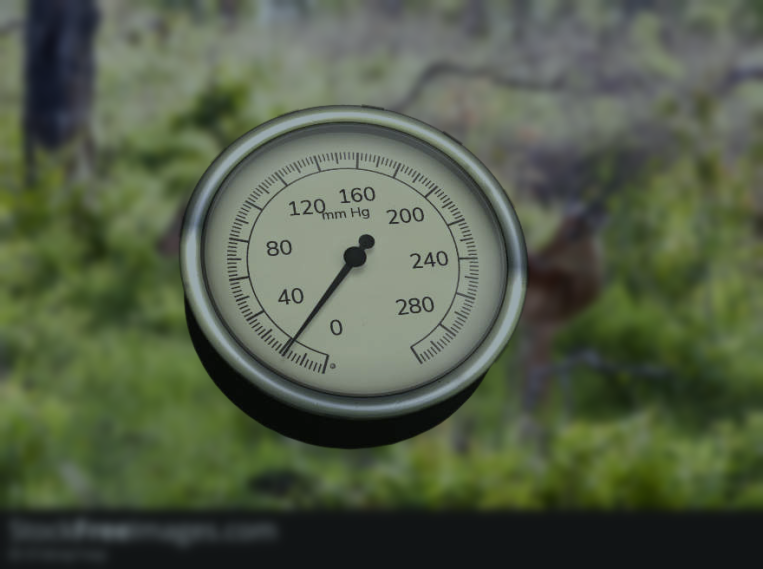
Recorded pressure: 18,mmHg
